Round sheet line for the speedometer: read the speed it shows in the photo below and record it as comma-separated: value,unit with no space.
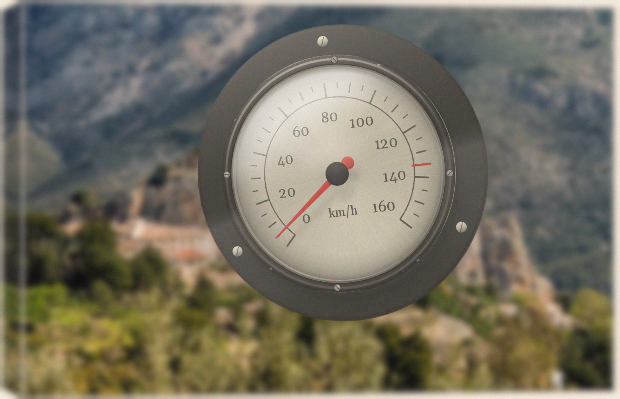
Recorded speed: 5,km/h
